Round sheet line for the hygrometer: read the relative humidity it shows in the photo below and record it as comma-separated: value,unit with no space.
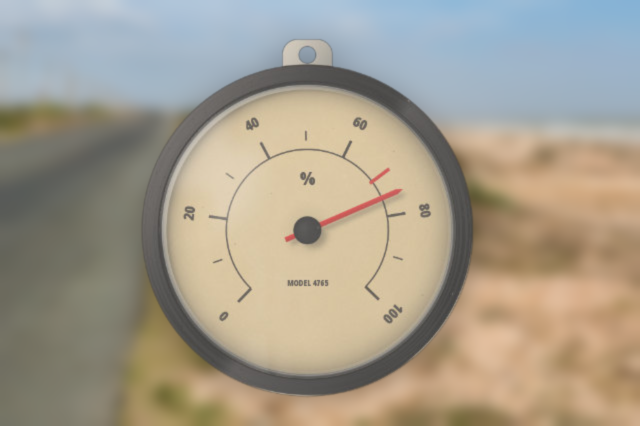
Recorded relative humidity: 75,%
